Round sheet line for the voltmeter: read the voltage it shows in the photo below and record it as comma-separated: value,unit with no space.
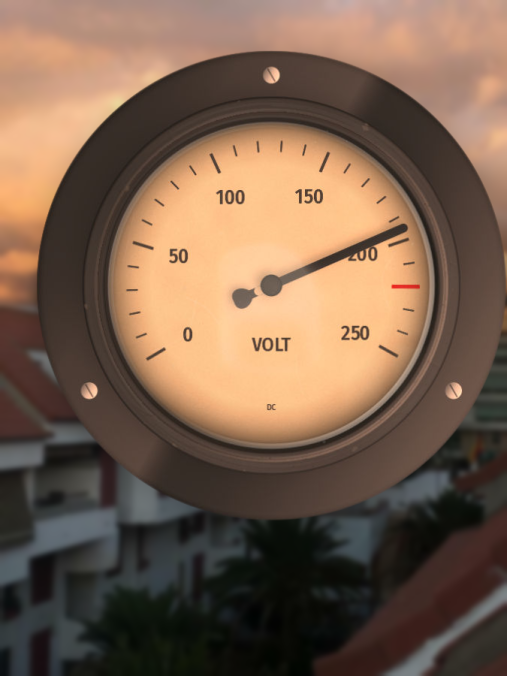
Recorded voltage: 195,V
